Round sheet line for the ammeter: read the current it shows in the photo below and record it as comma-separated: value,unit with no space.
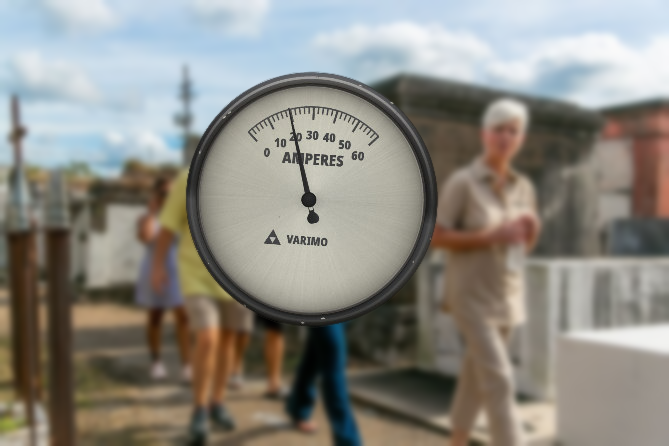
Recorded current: 20,A
